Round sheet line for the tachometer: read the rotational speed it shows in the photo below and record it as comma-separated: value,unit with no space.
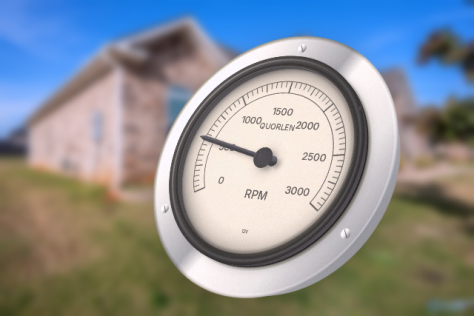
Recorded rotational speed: 500,rpm
